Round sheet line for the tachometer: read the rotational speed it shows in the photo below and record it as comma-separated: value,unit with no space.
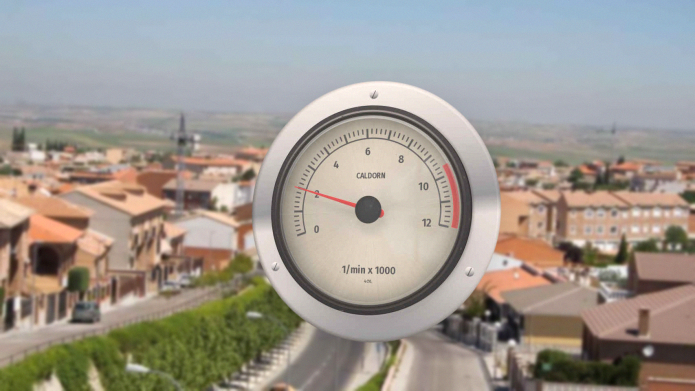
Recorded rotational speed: 2000,rpm
